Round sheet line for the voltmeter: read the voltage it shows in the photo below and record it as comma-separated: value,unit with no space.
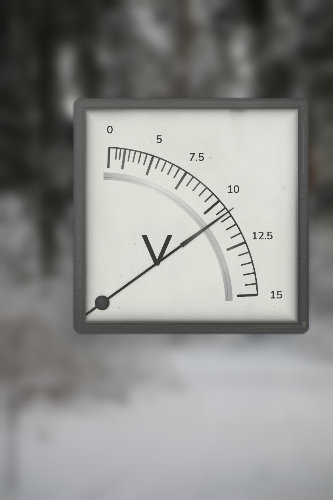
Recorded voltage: 10.75,V
